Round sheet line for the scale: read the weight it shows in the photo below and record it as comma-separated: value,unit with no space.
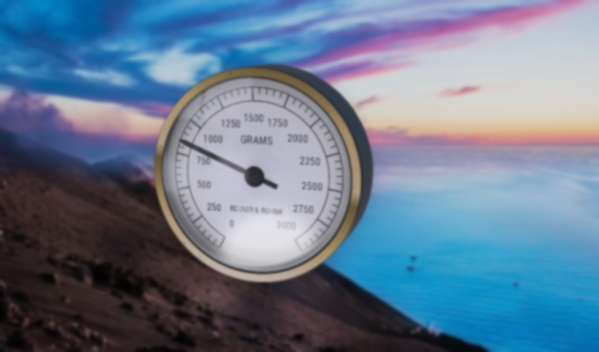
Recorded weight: 850,g
